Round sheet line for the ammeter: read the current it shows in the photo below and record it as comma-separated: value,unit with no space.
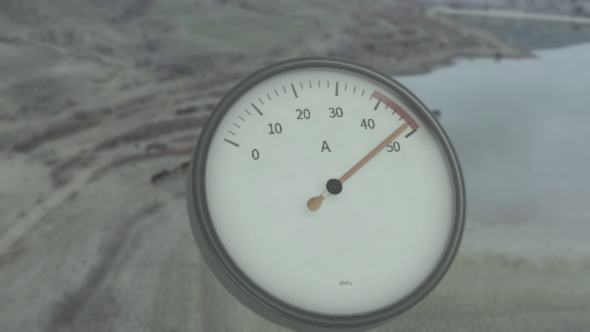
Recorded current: 48,A
